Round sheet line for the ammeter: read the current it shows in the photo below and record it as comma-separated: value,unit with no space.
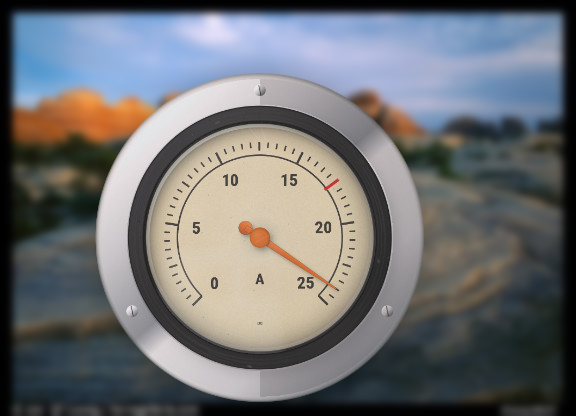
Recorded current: 24,A
